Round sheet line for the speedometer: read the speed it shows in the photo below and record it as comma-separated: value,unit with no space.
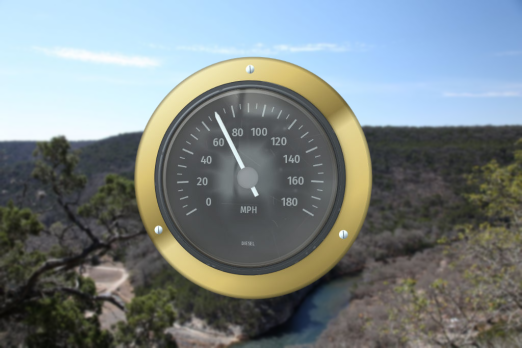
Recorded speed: 70,mph
